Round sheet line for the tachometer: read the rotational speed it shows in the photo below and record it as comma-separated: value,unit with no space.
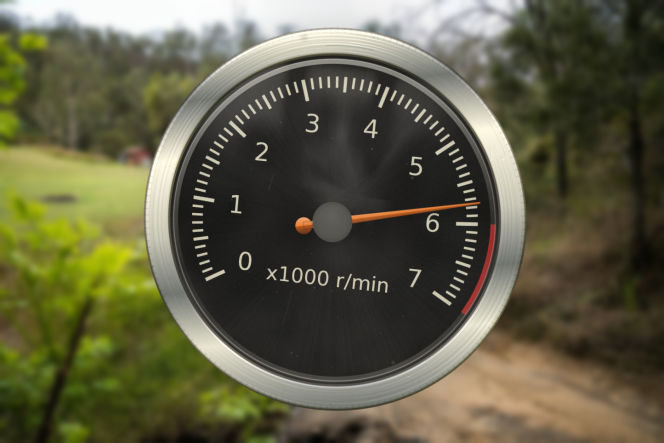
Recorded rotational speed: 5750,rpm
